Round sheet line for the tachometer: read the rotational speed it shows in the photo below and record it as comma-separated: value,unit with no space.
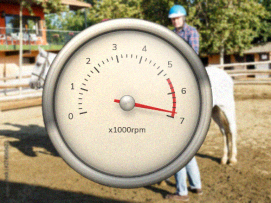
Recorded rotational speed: 6800,rpm
